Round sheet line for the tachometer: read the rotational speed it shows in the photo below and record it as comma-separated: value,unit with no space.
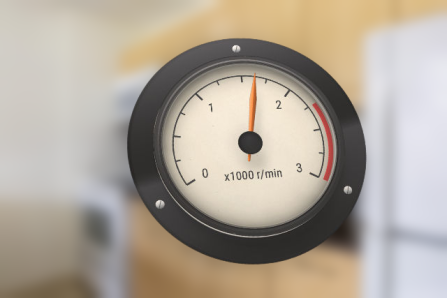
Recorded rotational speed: 1625,rpm
